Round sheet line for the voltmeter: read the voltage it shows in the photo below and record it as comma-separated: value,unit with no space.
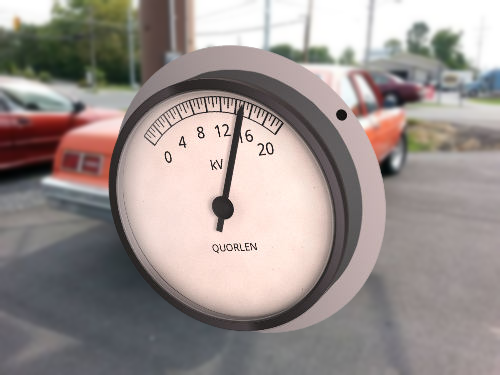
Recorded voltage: 15,kV
